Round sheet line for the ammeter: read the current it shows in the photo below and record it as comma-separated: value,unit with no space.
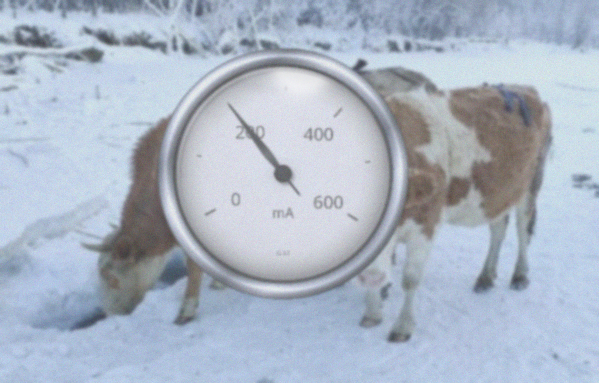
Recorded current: 200,mA
